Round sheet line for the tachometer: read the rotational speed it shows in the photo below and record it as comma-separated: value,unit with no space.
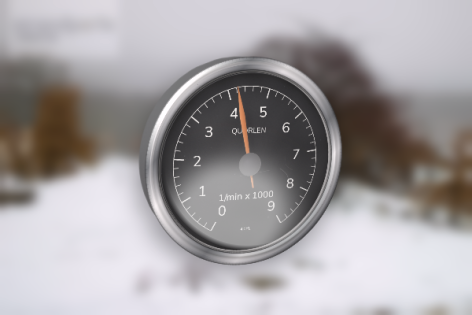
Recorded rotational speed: 4200,rpm
